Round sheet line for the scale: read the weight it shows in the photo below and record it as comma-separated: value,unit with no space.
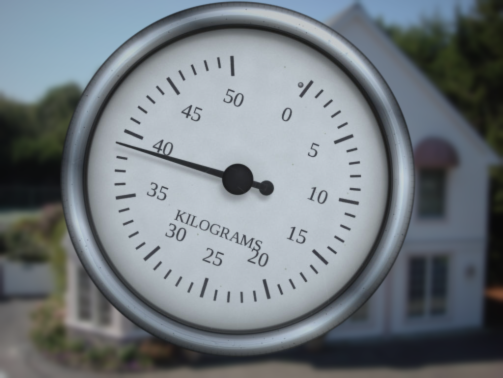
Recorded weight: 39,kg
